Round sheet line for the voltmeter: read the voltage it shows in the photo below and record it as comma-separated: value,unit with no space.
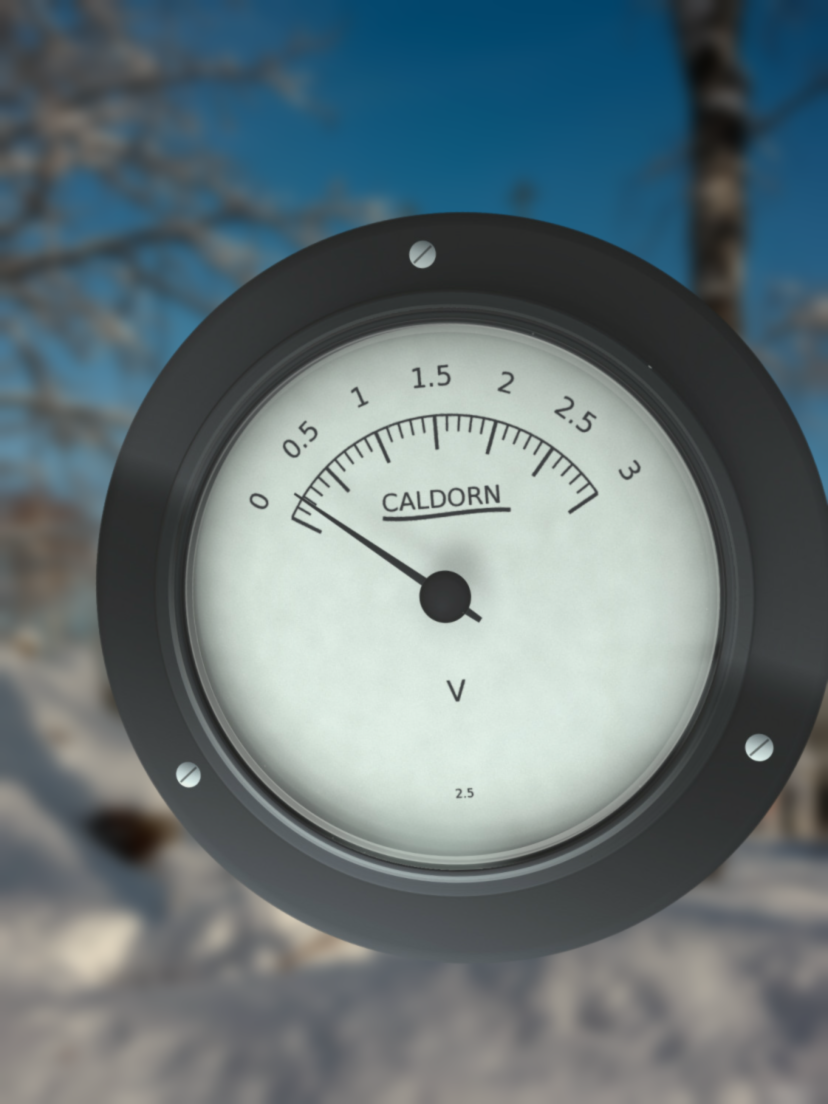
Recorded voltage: 0.2,V
